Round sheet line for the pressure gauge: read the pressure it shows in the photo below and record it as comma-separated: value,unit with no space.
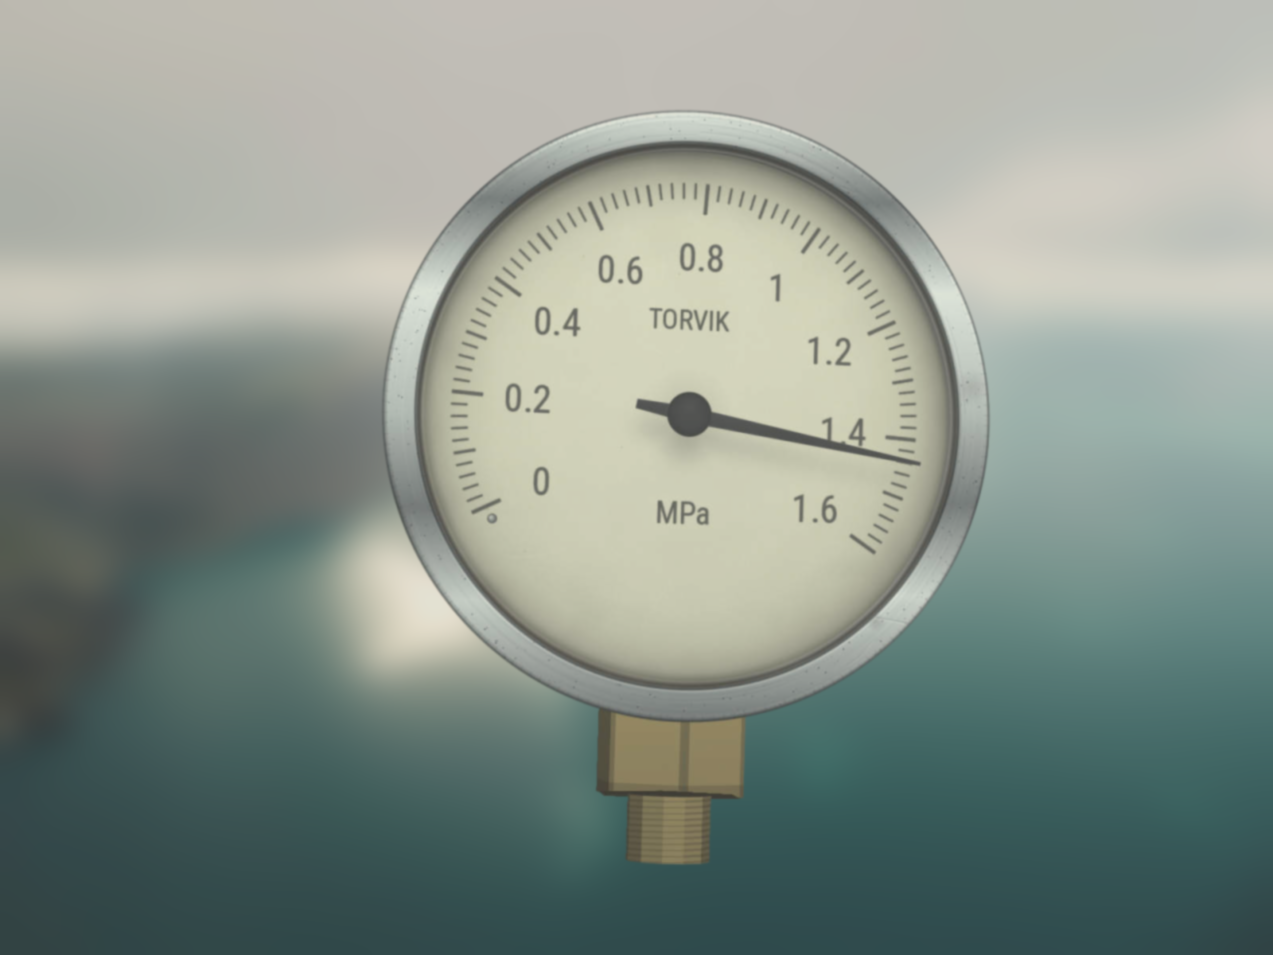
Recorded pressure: 1.44,MPa
